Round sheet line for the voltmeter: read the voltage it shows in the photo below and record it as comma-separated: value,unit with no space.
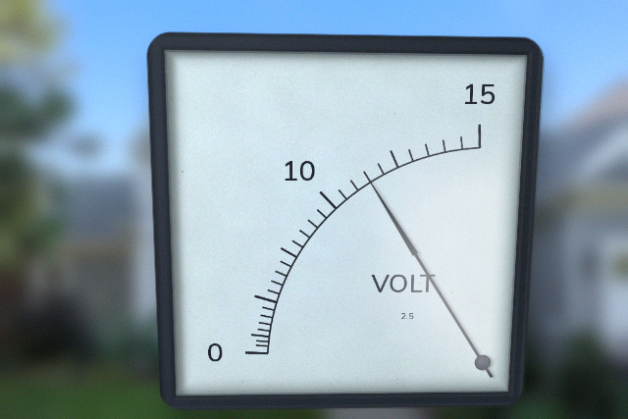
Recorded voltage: 11.5,V
